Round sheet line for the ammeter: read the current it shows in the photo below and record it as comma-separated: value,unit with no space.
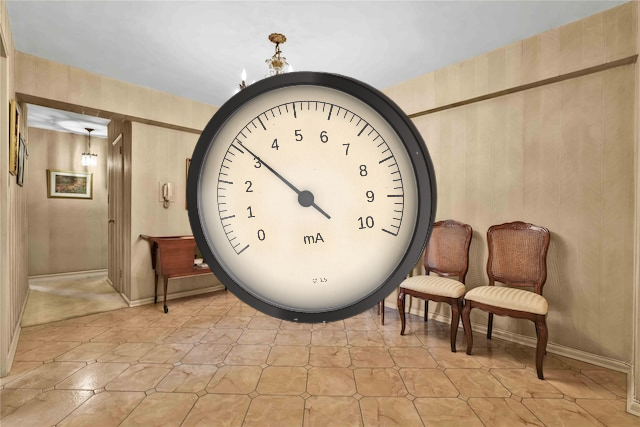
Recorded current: 3.2,mA
